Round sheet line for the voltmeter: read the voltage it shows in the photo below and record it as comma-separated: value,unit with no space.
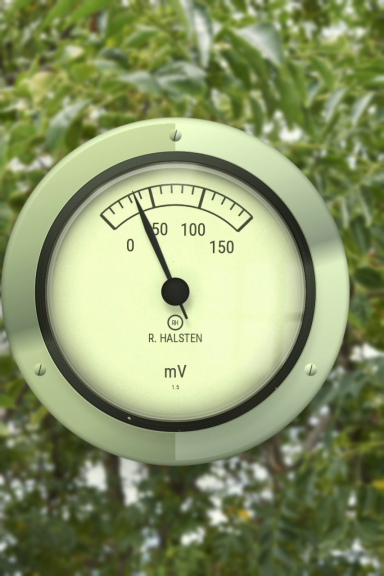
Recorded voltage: 35,mV
